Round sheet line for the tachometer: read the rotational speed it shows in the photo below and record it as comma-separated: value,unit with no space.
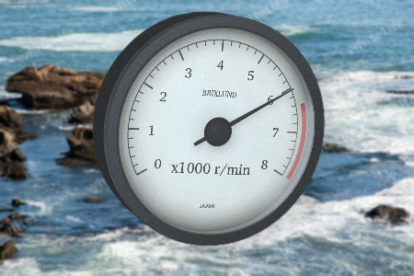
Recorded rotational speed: 6000,rpm
